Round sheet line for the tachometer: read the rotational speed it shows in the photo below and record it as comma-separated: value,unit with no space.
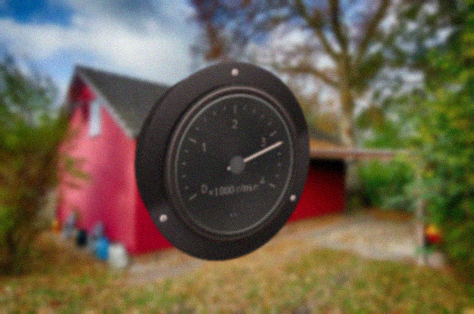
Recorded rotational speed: 3200,rpm
